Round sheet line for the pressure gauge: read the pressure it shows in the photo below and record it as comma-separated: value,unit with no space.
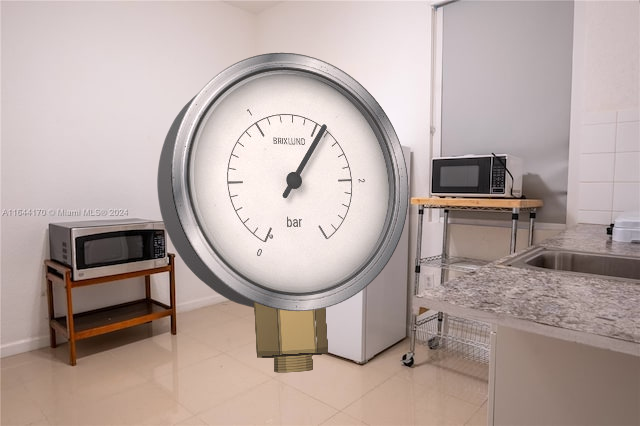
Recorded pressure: 1.55,bar
